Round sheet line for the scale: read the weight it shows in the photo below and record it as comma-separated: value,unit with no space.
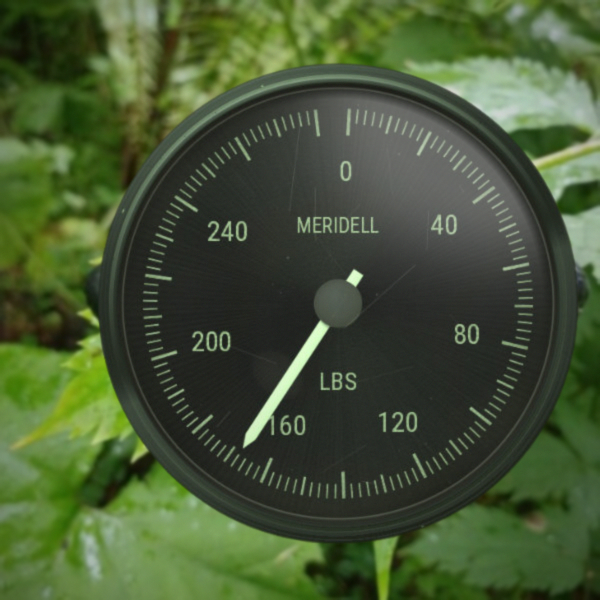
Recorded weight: 168,lb
